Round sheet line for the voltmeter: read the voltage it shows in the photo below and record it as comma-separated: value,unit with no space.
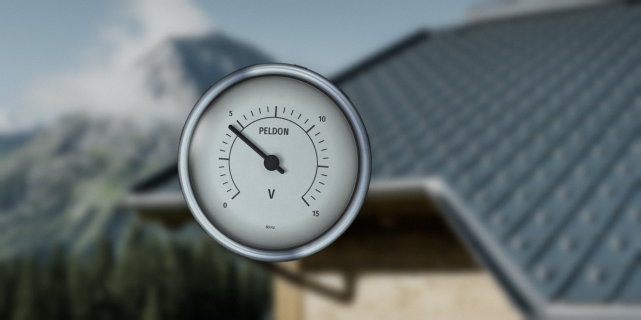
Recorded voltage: 4.5,V
